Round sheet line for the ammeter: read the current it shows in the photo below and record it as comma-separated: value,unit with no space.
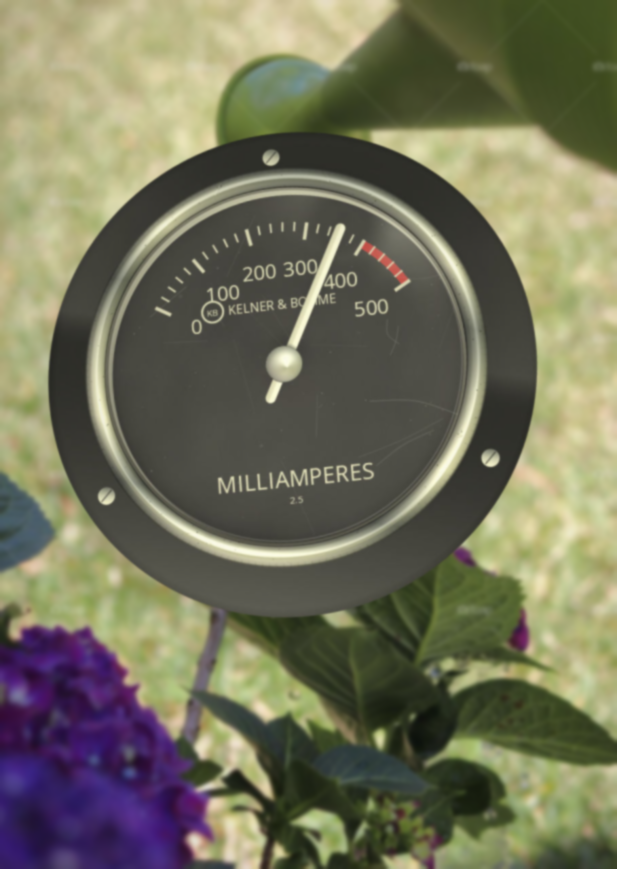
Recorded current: 360,mA
